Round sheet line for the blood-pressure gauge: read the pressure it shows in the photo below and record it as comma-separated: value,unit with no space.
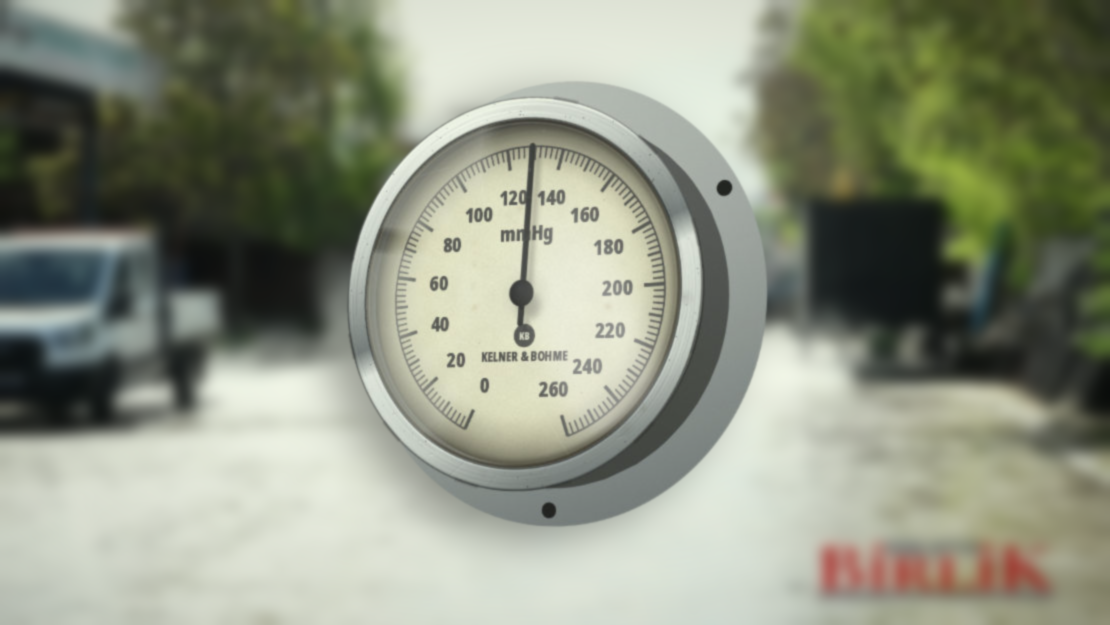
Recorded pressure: 130,mmHg
